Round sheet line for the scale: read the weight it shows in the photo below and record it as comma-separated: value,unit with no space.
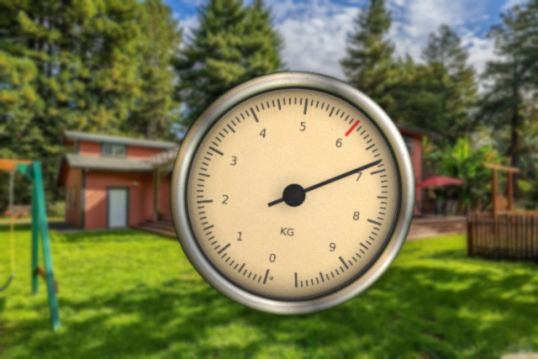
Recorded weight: 6.8,kg
